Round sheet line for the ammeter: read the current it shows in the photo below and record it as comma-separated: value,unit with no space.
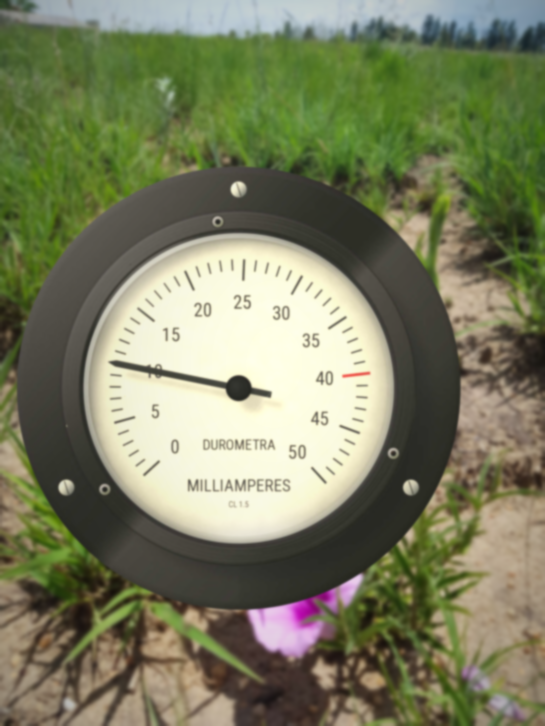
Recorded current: 10,mA
